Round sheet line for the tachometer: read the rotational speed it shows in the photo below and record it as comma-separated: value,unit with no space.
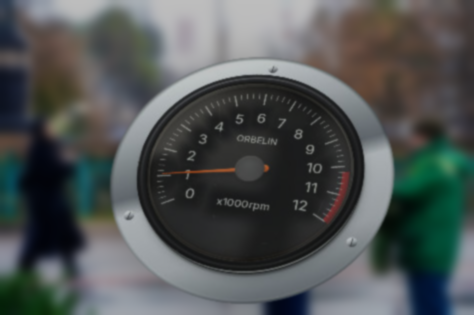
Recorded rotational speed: 1000,rpm
